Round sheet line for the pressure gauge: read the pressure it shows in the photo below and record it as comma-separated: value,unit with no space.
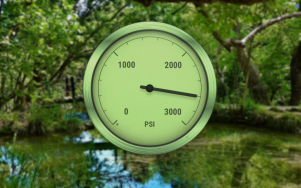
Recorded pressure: 2600,psi
